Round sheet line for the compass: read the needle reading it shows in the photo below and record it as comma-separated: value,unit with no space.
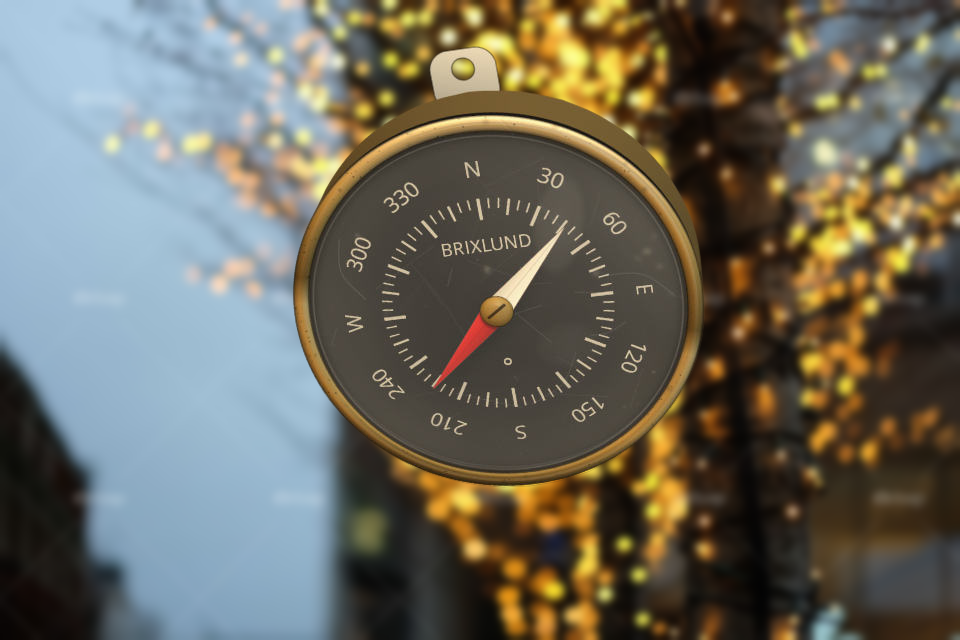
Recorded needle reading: 225,°
